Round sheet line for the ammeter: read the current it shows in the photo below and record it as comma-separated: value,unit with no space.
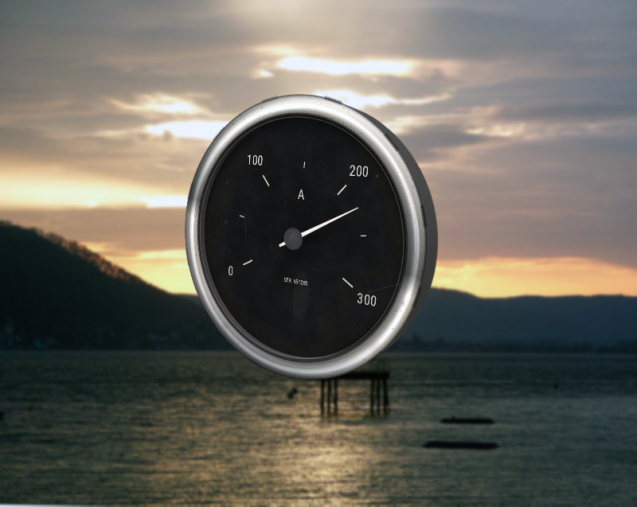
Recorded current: 225,A
